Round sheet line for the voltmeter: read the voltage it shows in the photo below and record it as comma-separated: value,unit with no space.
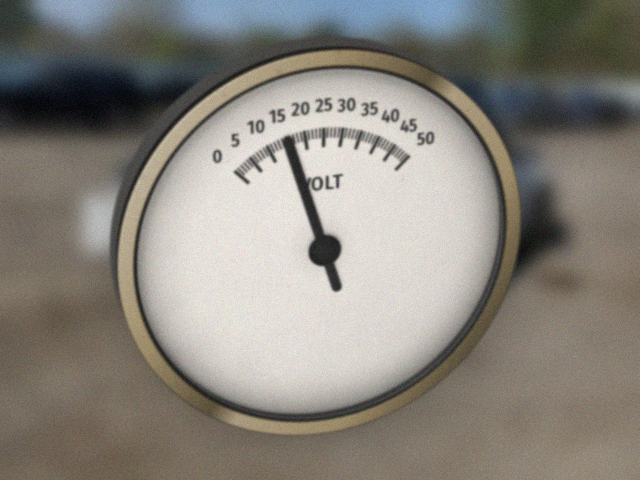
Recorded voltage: 15,V
